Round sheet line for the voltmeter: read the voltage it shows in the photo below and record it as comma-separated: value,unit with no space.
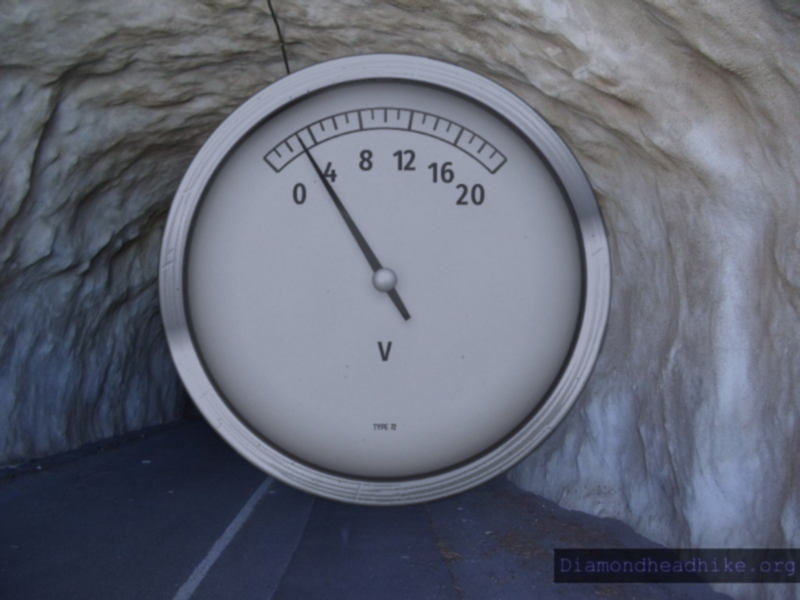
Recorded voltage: 3,V
